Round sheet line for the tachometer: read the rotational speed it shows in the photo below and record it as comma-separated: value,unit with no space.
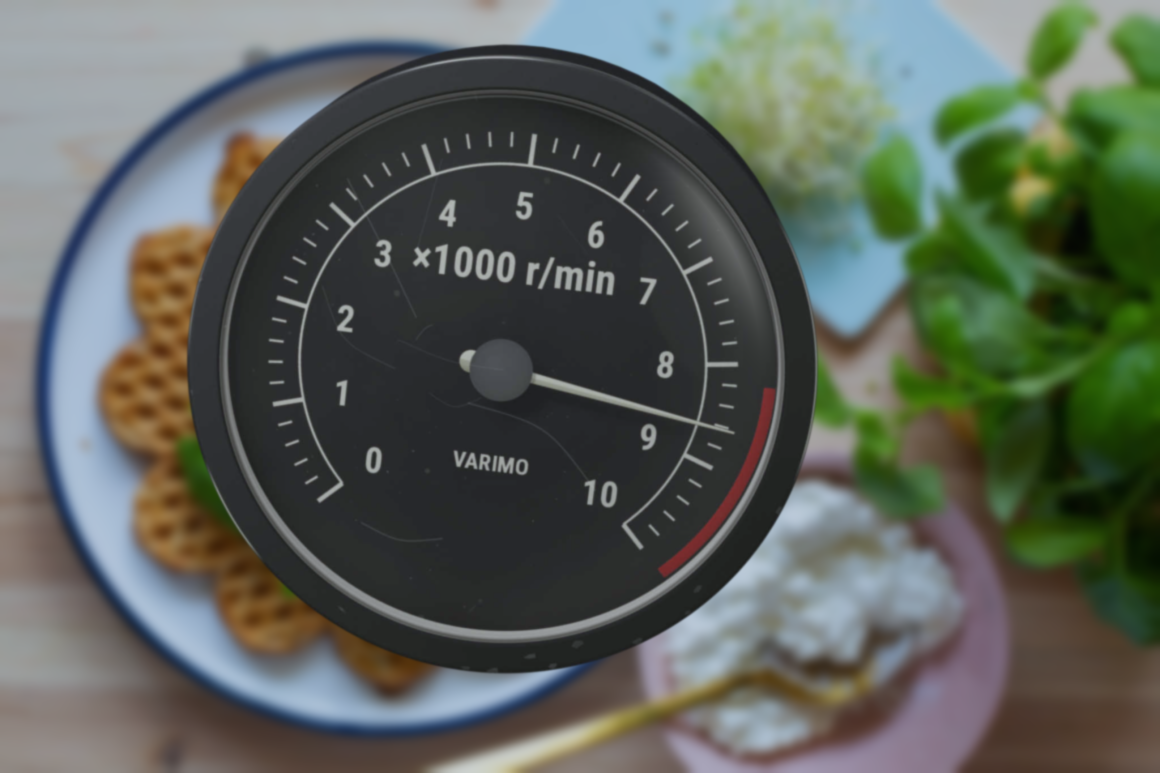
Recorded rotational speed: 8600,rpm
